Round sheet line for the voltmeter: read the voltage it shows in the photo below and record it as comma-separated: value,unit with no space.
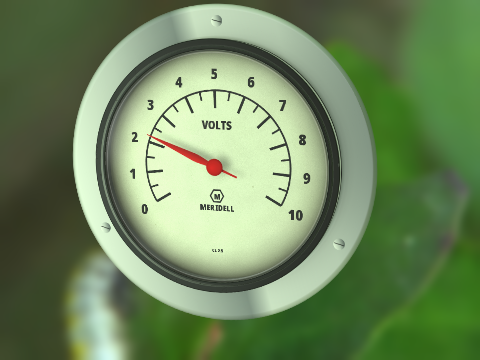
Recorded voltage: 2.25,V
